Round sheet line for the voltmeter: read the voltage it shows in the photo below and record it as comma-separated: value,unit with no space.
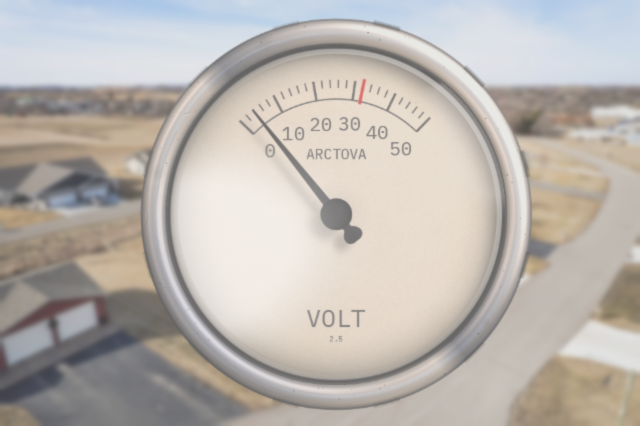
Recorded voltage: 4,V
